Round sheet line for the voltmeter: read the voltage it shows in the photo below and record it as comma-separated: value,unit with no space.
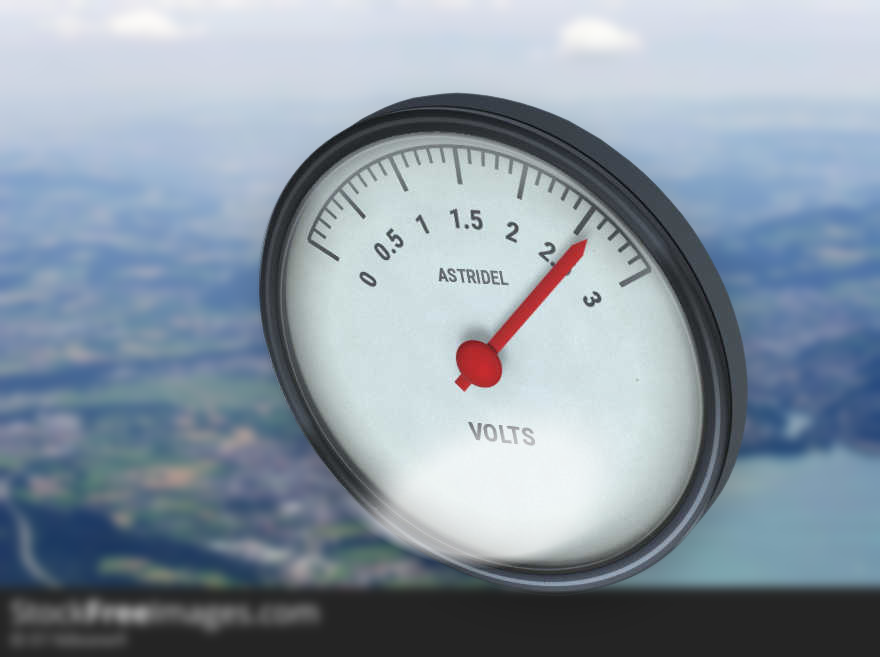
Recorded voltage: 2.6,V
